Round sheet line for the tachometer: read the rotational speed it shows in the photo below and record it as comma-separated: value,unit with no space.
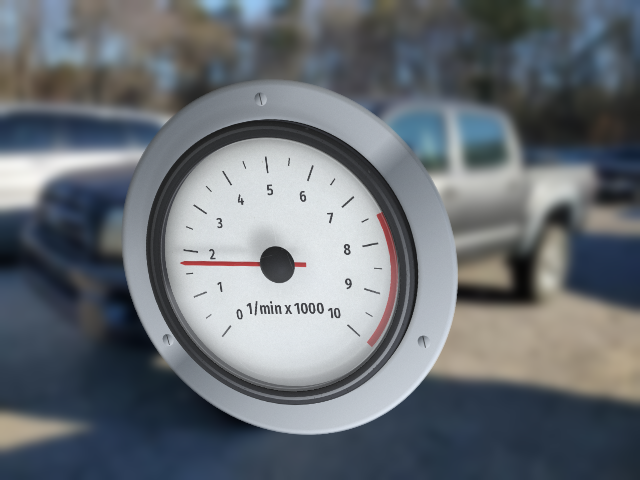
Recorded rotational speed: 1750,rpm
